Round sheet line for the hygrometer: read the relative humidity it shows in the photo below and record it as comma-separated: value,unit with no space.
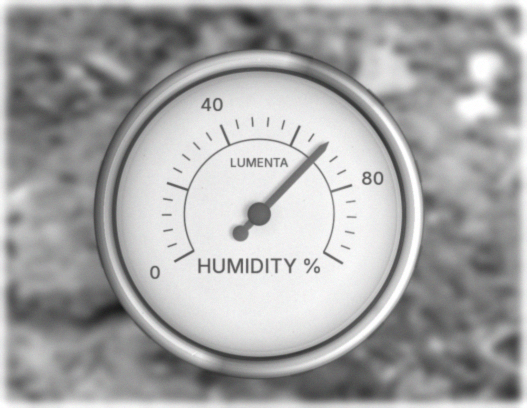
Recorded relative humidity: 68,%
